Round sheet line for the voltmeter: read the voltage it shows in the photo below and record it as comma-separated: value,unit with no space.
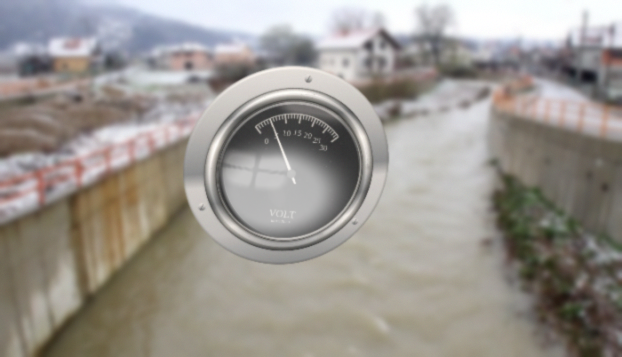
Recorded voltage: 5,V
